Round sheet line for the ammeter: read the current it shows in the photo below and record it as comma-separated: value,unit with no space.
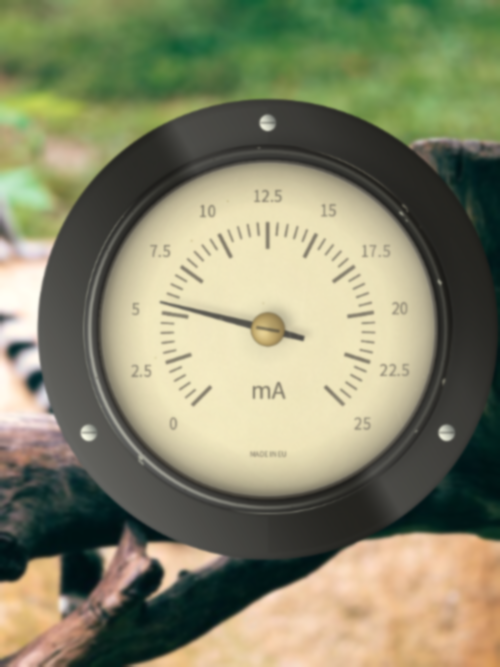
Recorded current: 5.5,mA
